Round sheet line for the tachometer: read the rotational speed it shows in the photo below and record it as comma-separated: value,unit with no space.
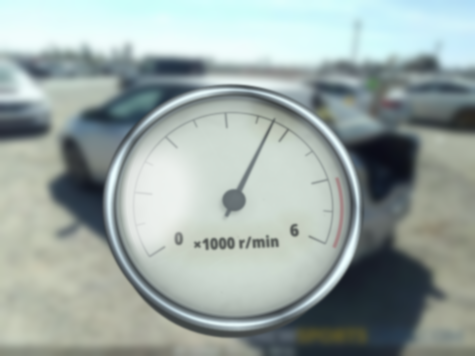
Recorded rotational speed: 3750,rpm
